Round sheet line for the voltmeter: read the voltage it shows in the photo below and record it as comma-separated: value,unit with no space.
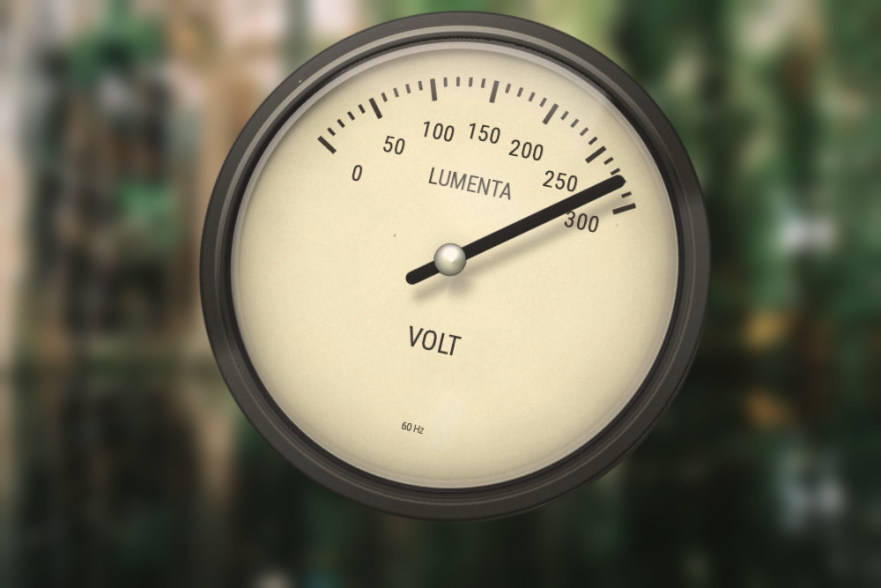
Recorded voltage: 280,V
